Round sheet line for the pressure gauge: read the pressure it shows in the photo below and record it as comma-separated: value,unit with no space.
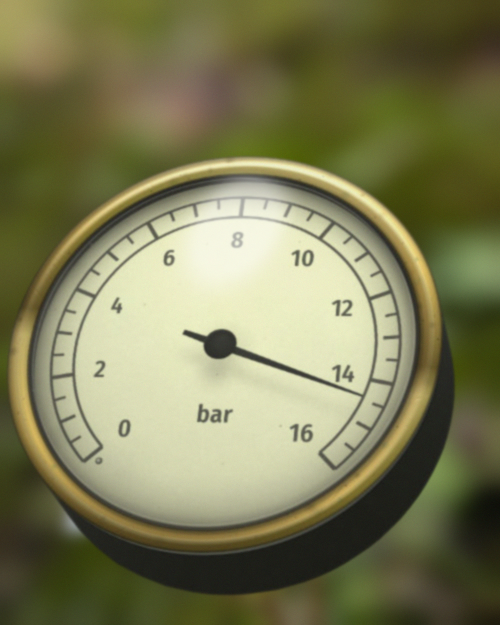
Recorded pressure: 14.5,bar
